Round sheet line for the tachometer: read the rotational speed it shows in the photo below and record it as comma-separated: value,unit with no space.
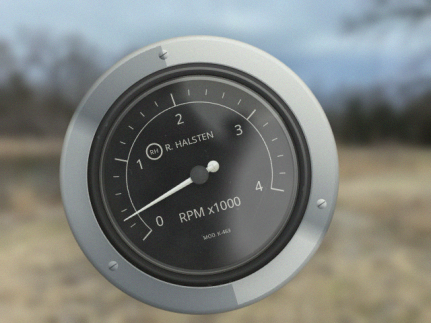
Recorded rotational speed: 300,rpm
